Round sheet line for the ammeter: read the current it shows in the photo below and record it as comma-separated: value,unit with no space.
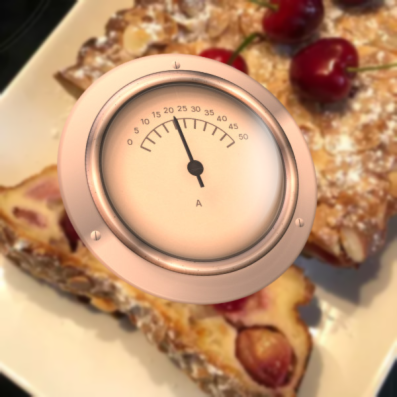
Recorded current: 20,A
